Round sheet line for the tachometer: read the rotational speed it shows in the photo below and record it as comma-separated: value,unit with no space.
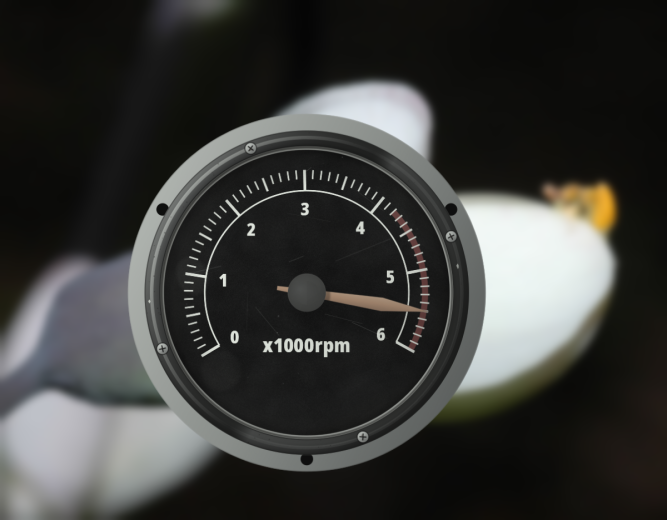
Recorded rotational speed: 5500,rpm
